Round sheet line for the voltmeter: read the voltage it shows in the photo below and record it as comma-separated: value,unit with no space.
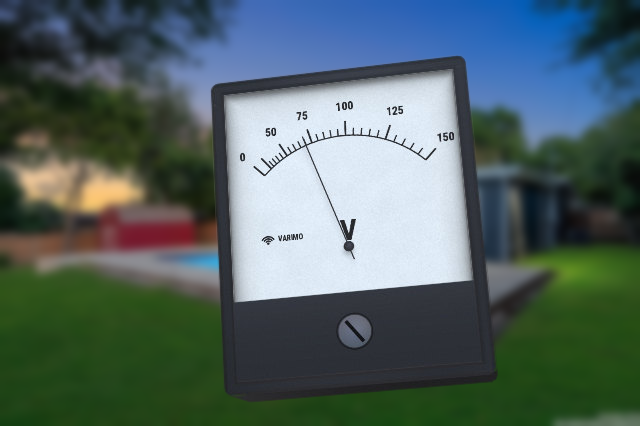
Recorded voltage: 70,V
